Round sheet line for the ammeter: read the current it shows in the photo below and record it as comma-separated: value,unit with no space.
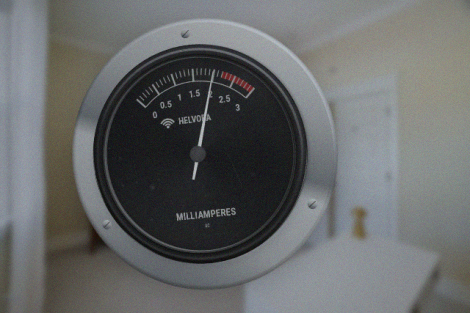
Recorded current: 2,mA
